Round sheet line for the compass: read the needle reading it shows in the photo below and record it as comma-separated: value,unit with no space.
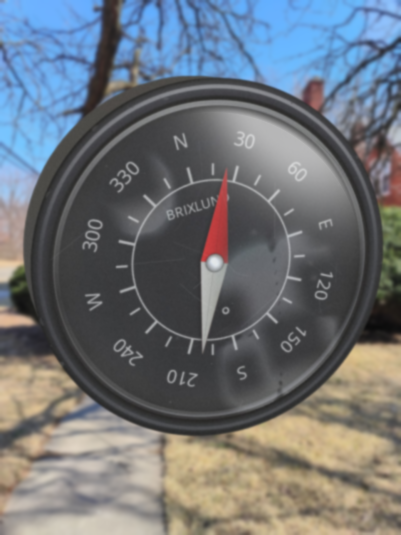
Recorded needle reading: 22.5,°
